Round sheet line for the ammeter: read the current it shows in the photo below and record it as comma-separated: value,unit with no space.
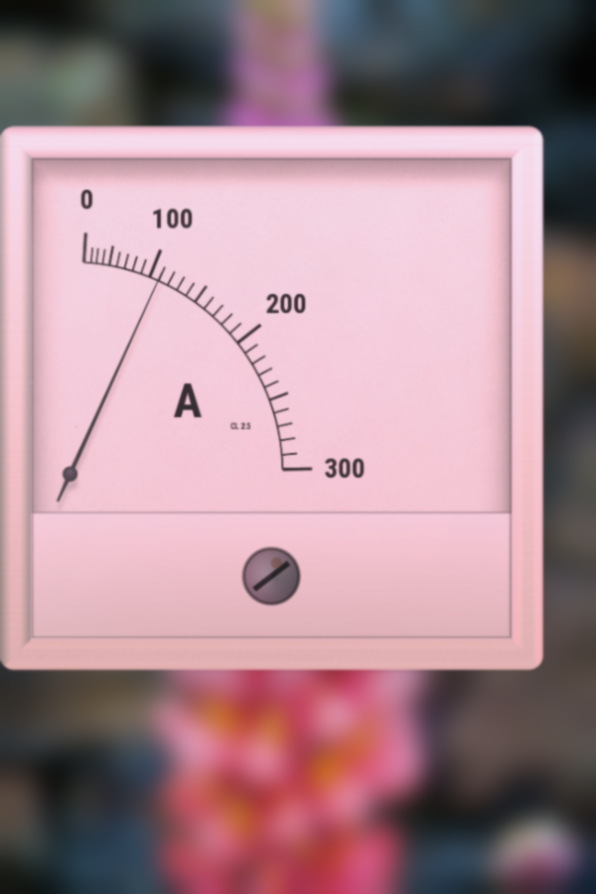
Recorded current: 110,A
